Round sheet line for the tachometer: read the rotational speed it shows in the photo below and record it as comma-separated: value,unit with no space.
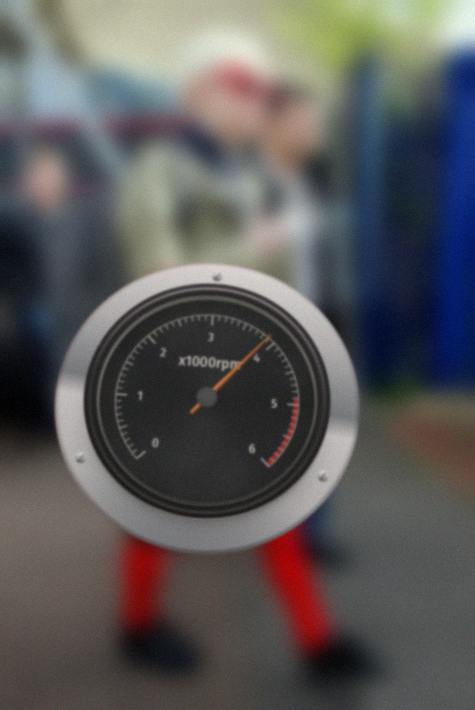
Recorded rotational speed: 3900,rpm
